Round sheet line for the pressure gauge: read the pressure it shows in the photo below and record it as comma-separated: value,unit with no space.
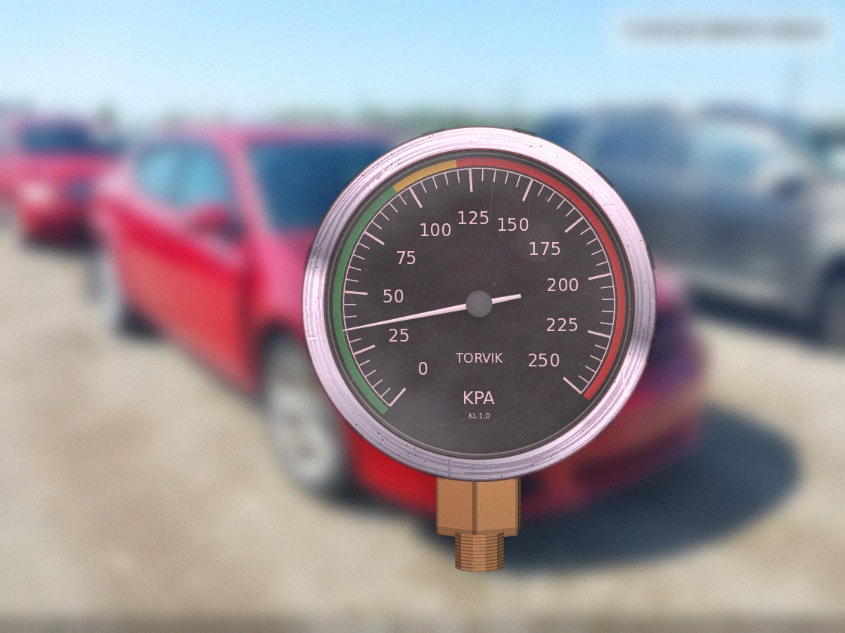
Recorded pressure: 35,kPa
